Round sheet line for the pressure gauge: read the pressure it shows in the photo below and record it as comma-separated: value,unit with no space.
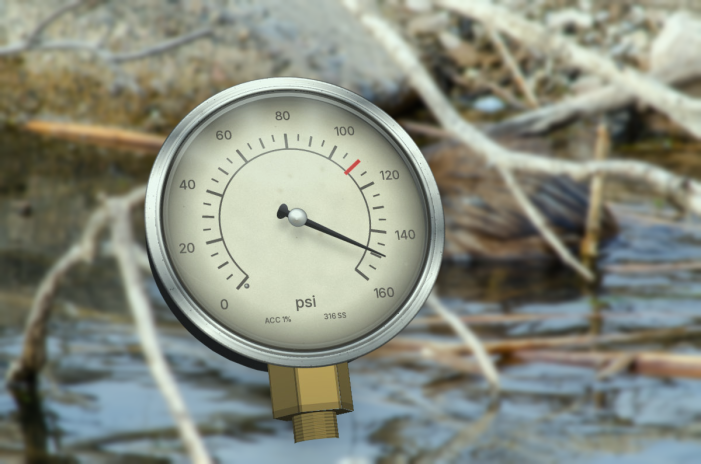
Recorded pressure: 150,psi
